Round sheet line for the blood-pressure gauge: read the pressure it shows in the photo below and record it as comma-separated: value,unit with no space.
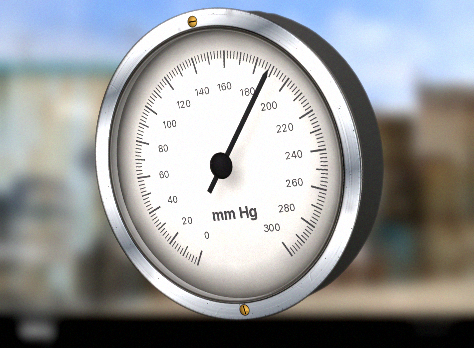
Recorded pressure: 190,mmHg
